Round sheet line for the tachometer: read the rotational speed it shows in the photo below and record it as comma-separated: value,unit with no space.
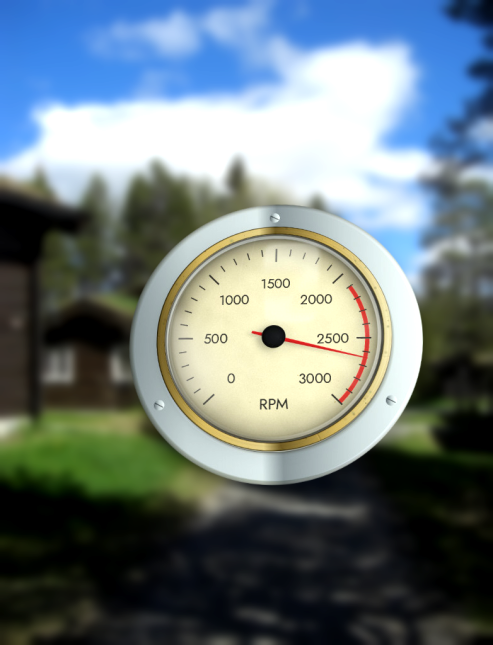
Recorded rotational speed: 2650,rpm
